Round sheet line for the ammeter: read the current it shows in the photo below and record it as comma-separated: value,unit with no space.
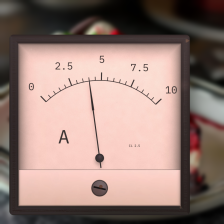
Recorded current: 4,A
